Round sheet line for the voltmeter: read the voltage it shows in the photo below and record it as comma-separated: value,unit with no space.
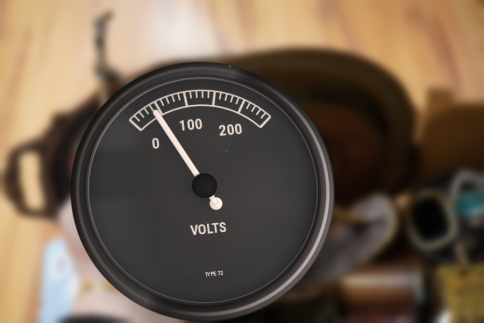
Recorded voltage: 40,V
